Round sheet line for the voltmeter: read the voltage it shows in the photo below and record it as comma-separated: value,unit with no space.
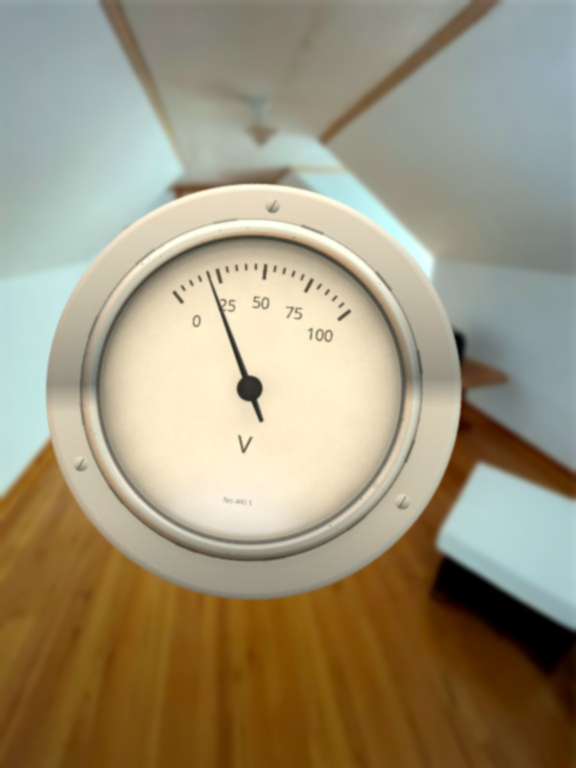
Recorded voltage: 20,V
